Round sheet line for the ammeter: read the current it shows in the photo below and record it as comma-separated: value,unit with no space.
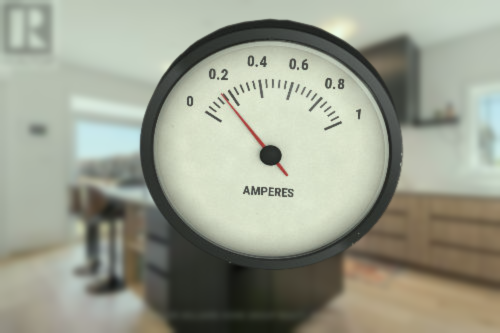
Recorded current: 0.16,A
